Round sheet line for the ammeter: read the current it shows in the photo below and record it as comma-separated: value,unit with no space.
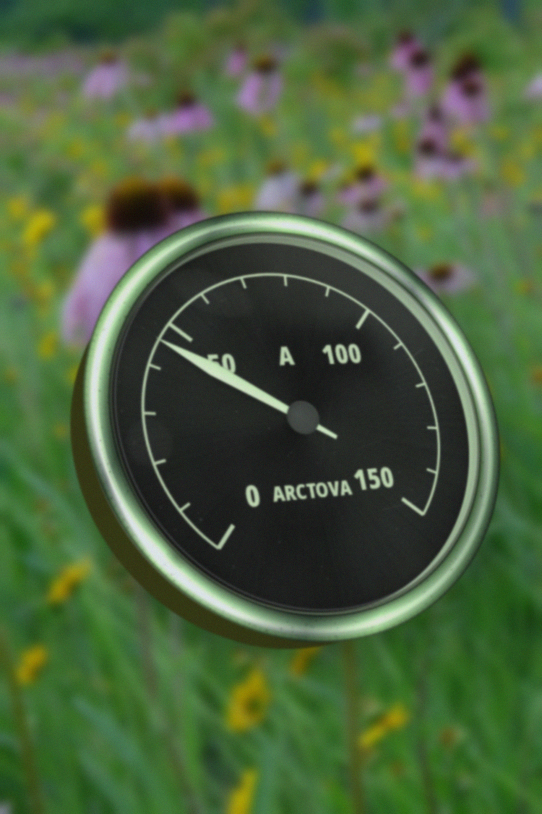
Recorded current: 45,A
